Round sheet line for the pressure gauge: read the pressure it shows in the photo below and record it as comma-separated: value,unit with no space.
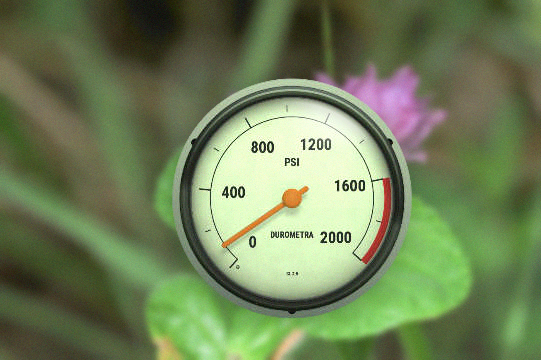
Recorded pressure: 100,psi
